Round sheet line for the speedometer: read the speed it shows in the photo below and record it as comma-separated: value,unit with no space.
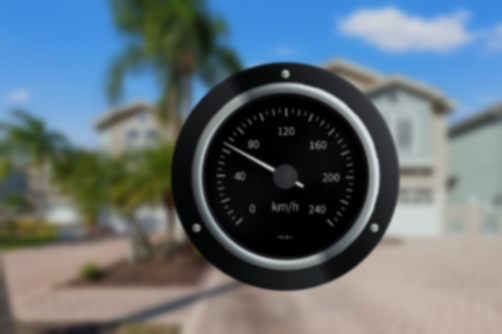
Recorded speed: 65,km/h
